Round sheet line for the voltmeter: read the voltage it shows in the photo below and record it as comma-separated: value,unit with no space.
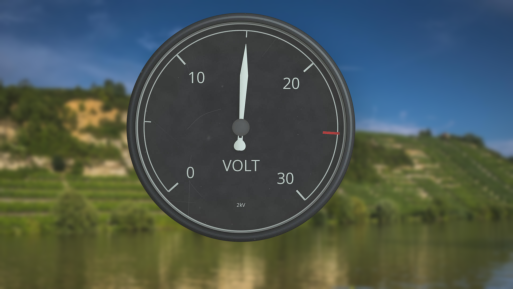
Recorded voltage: 15,V
